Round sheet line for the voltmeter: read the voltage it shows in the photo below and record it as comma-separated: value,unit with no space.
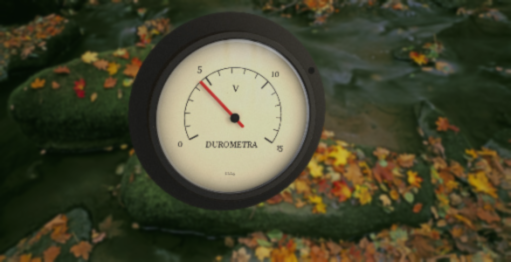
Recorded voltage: 4.5,V
